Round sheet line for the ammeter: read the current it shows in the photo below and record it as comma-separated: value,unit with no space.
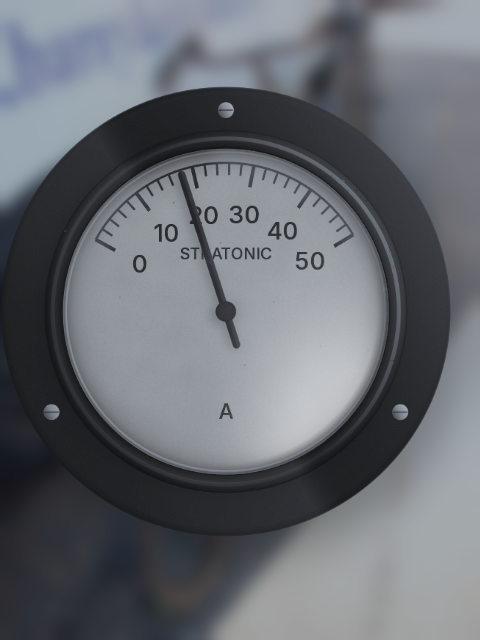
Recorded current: 18,A
